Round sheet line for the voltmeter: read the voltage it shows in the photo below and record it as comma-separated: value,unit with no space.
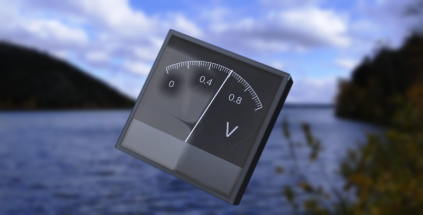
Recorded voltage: 0.6,V
